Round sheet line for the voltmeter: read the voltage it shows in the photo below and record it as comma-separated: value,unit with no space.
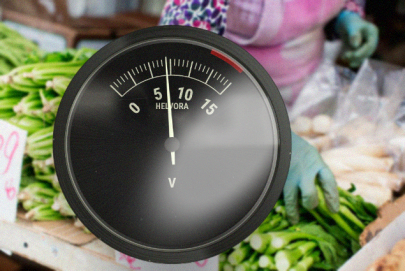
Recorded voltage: 7,V
